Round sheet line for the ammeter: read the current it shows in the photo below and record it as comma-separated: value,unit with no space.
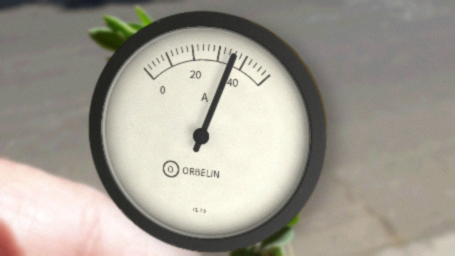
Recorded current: 36,A
